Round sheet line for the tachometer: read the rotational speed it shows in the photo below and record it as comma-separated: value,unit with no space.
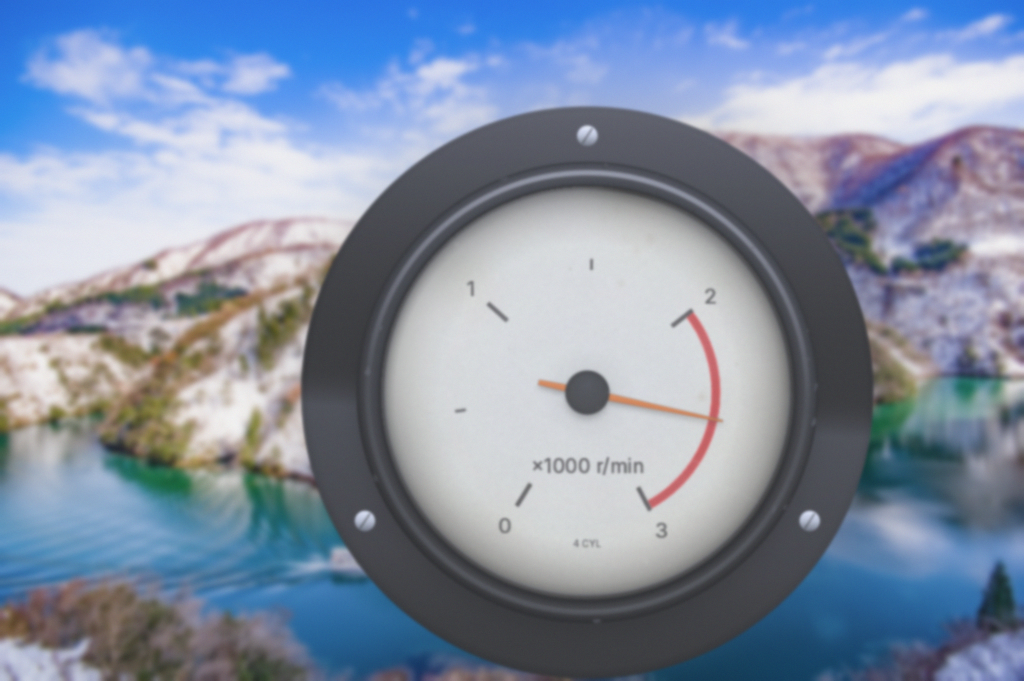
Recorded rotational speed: 2500,rpm
